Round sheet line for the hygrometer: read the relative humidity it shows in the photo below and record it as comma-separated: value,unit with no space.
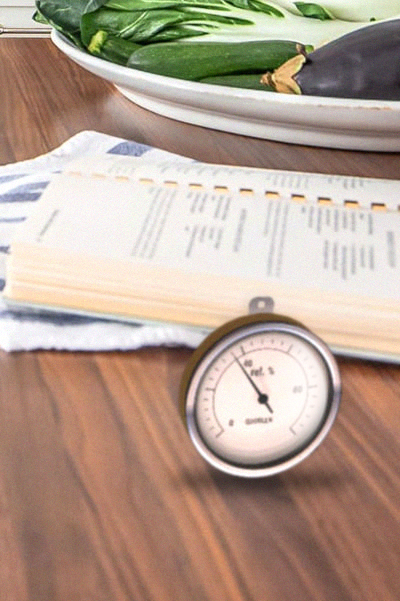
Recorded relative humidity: 36,%
